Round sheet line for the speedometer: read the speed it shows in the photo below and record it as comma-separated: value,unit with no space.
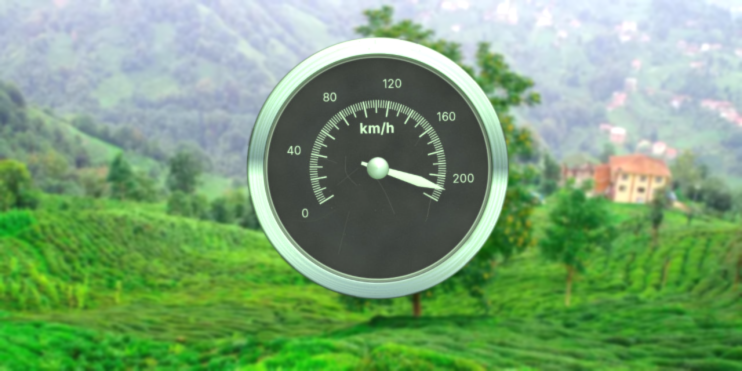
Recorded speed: 210,km/h
